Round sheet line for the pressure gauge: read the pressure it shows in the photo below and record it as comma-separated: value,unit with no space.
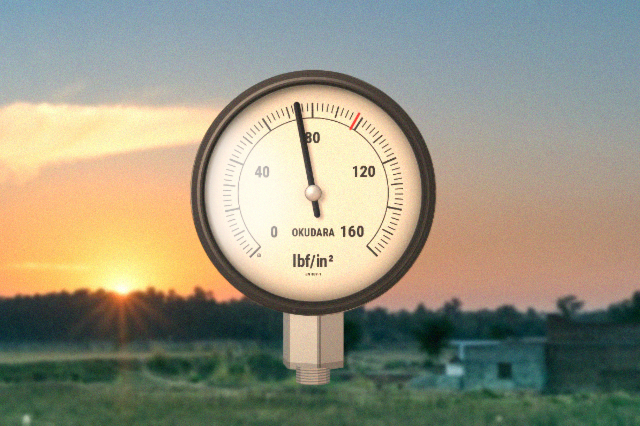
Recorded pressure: 74,psi
